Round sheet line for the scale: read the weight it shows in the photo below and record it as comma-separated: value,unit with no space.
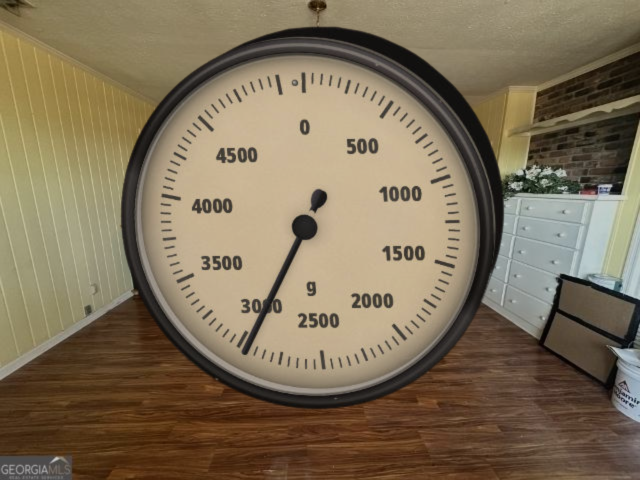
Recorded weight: 2950,g
